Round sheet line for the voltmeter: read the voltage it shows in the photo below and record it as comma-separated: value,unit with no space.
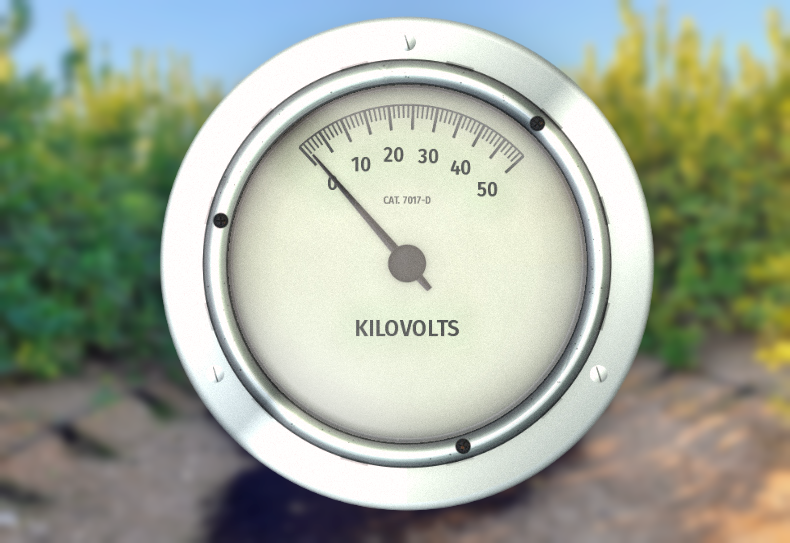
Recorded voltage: 1,kV
